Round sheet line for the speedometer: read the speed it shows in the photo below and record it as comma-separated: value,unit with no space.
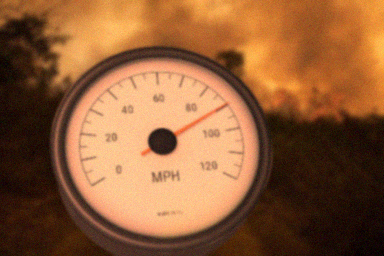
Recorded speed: 90,mph
